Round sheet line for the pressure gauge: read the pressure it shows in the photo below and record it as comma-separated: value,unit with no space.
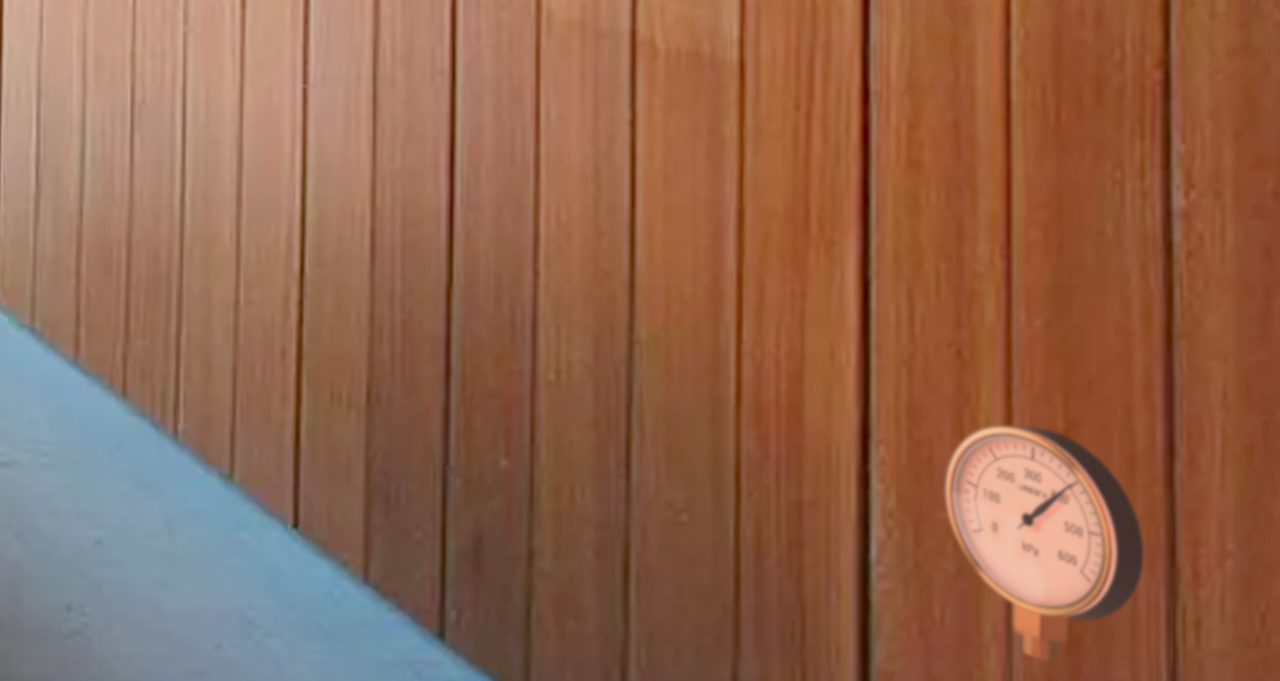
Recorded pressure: 400,kPa
